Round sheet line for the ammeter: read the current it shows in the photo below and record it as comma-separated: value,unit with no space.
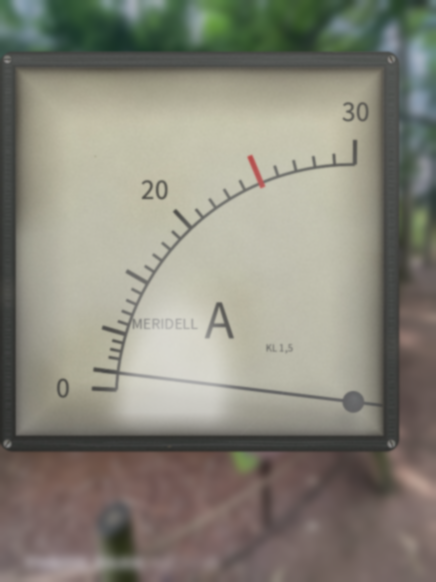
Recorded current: 5,A
